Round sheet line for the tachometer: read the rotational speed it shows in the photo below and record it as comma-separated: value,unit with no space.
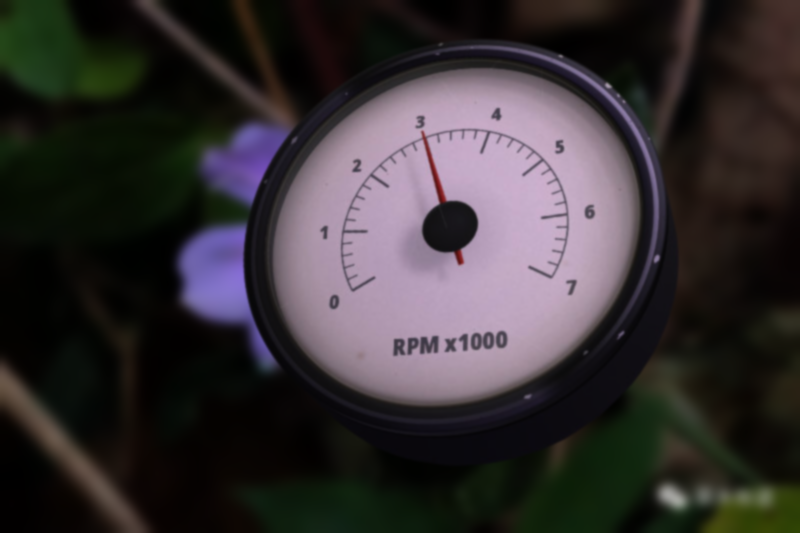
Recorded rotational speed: 3000,rpm
